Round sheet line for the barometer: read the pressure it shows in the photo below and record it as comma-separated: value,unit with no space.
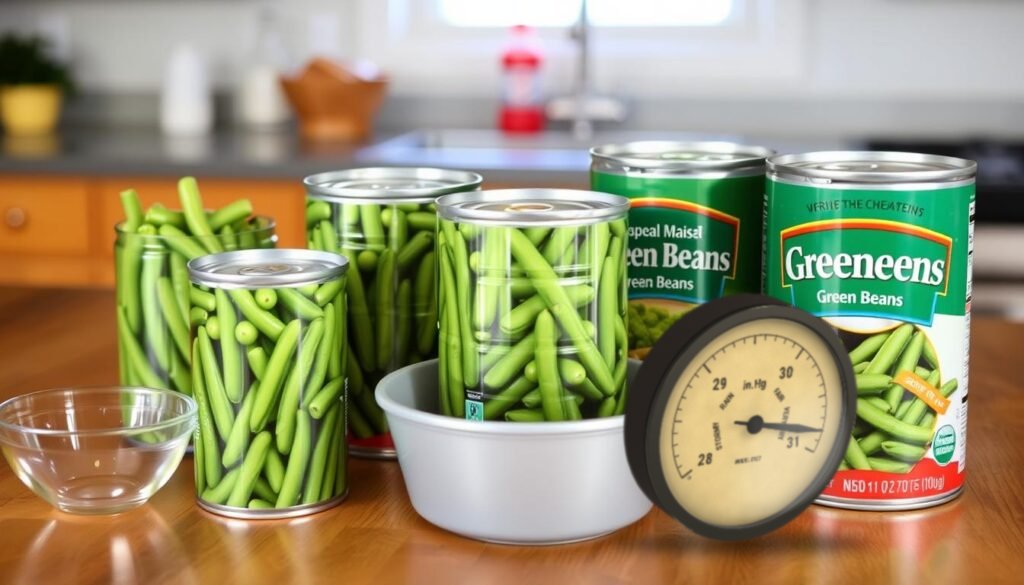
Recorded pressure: 30.8,inHg
